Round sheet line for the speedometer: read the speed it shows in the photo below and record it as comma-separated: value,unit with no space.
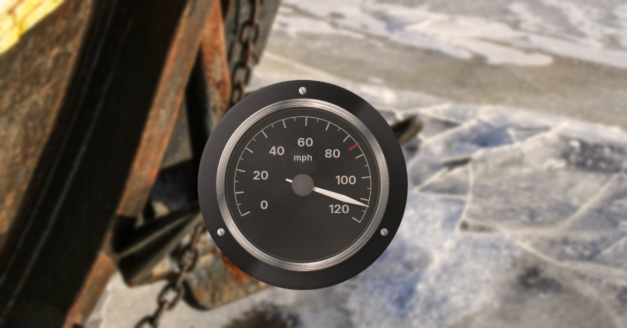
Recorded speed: 112.5,mph
